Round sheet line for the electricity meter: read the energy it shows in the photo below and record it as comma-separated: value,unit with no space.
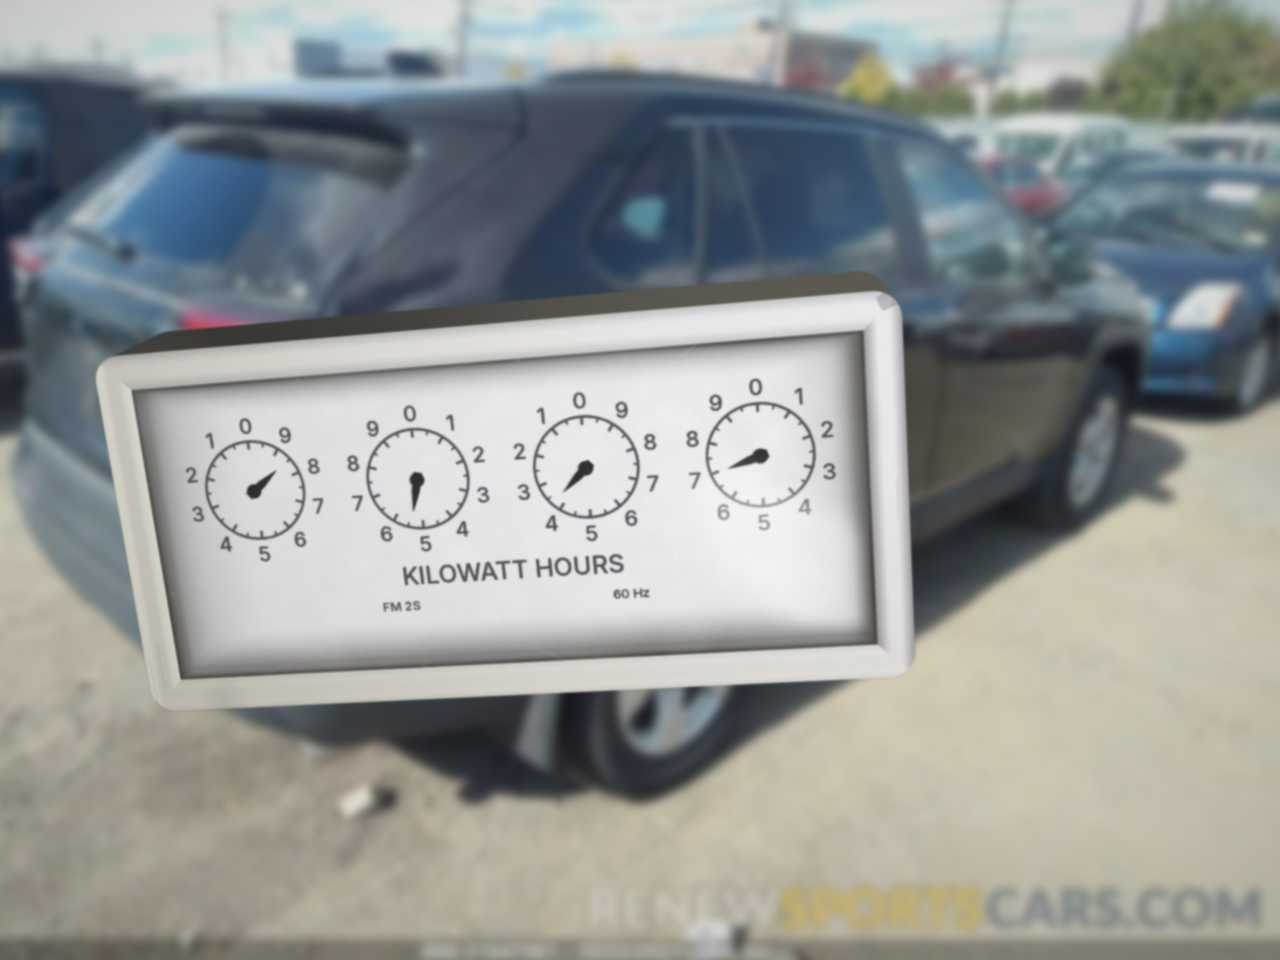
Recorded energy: 8537,kWh
